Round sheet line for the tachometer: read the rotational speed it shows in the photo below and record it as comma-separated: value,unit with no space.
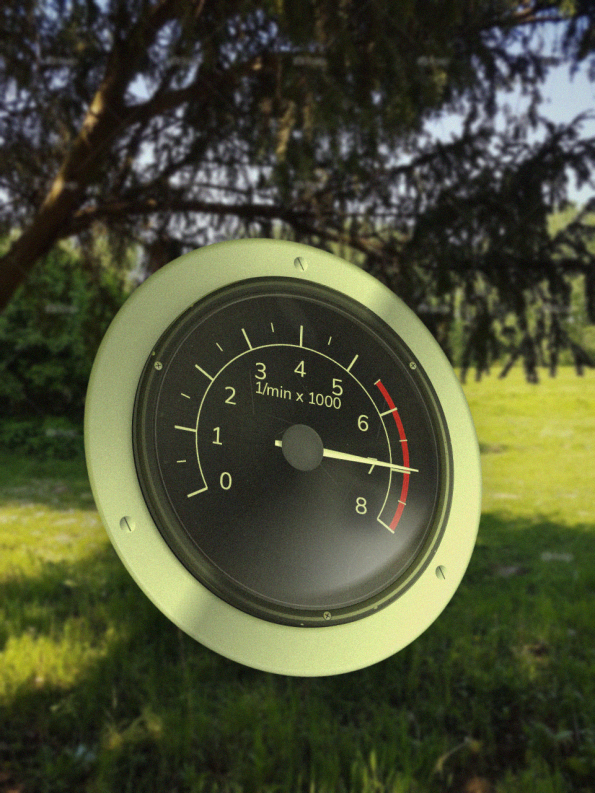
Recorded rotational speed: 7000,rpm
